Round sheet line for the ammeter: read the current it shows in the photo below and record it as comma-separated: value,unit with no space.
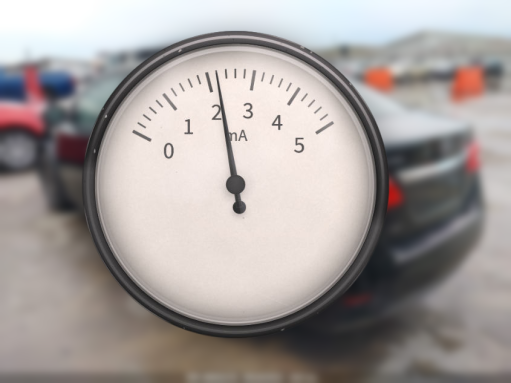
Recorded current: 2.2,mA
